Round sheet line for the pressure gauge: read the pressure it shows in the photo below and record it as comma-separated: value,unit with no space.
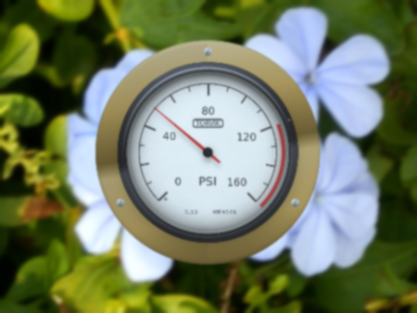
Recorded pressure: 50,psi
